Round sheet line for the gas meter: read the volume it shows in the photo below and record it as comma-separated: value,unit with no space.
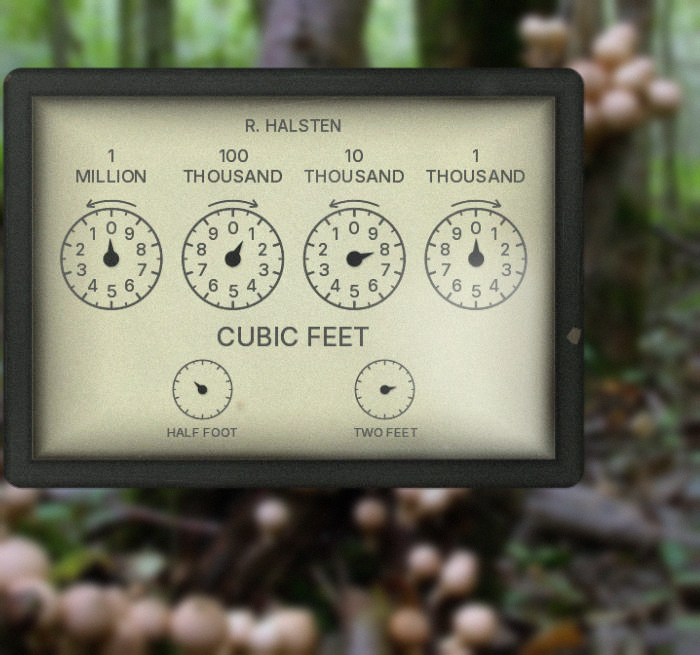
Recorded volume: 8000,ft³
